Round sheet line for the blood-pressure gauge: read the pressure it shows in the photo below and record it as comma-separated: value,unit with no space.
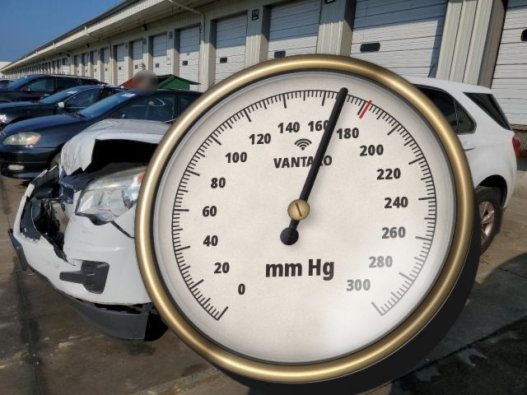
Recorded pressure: 170,mmHg
